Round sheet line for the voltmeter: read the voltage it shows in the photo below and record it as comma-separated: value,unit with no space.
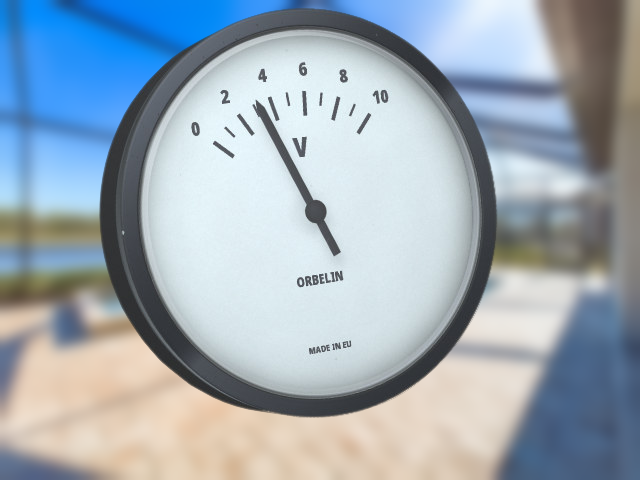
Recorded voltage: 3,V
